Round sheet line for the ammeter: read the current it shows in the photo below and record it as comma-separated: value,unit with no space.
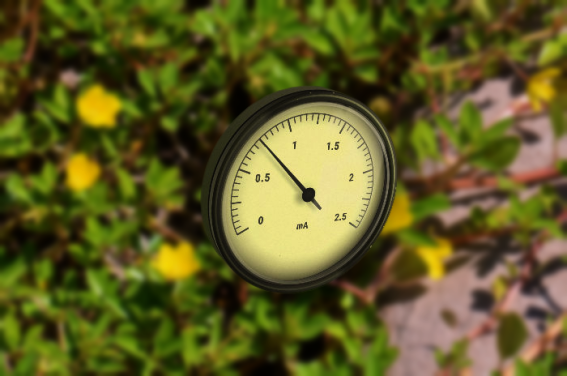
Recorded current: 0.75,mA
